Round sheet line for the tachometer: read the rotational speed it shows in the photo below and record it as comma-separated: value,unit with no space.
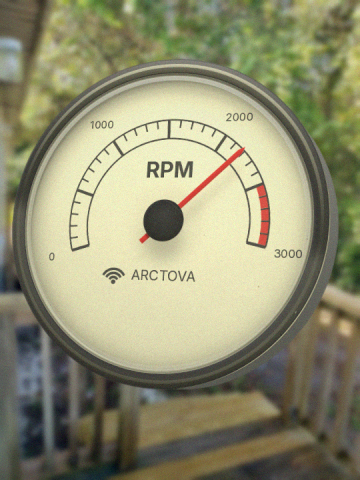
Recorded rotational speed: 2200,rpm
